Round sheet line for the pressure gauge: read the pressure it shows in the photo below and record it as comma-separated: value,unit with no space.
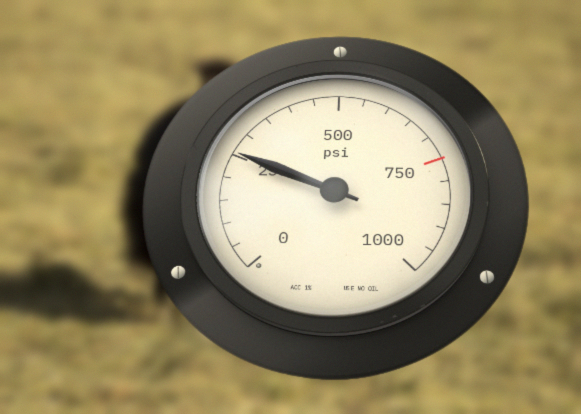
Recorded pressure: 250,psi
